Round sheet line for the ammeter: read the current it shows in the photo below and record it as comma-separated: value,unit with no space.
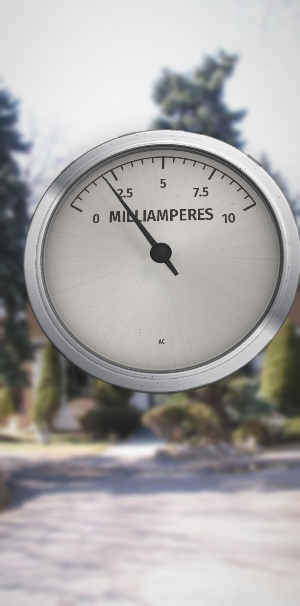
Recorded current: 2,mA
